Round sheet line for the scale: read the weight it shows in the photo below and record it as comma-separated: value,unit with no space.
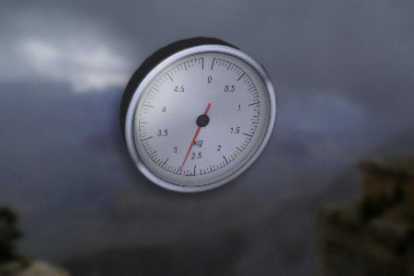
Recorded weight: 2.75,kg
